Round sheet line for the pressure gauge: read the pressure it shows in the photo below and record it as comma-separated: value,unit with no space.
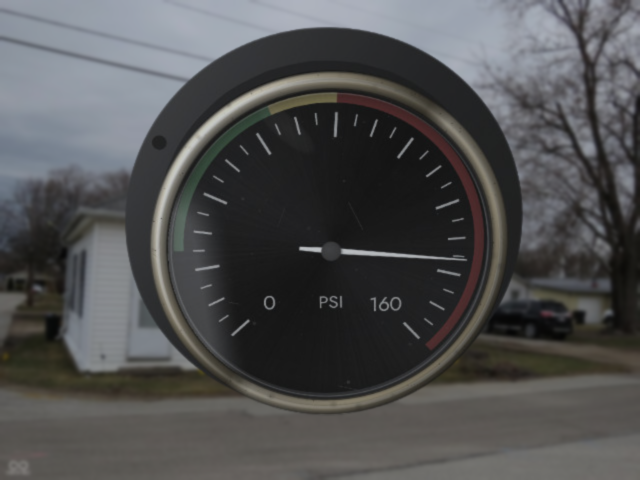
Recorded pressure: 135,psi
